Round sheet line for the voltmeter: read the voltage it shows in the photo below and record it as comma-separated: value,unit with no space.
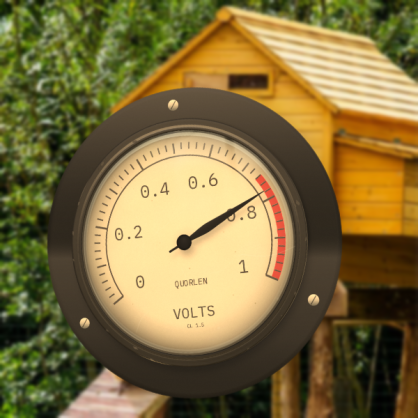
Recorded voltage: 0.78,V
